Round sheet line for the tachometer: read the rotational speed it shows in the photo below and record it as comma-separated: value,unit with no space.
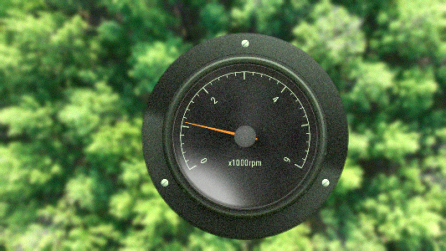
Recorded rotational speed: 1100,rpm
